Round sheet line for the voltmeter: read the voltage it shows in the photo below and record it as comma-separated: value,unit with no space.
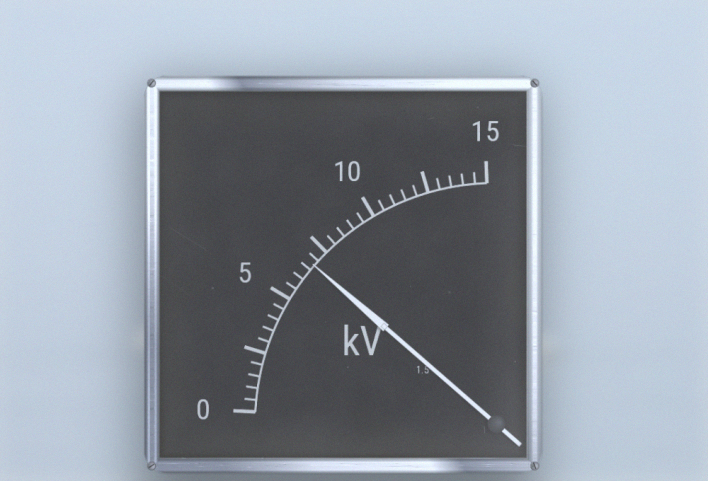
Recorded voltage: 6.75,kV
